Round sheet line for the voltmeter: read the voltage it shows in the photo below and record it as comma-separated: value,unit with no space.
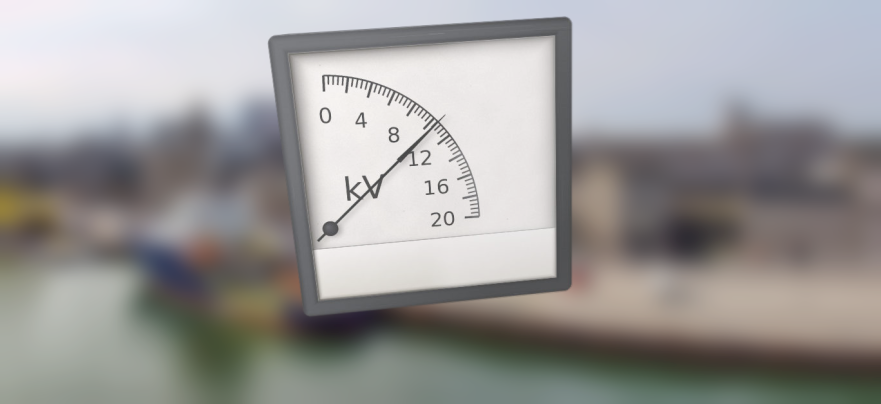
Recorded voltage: 10.4,kV
